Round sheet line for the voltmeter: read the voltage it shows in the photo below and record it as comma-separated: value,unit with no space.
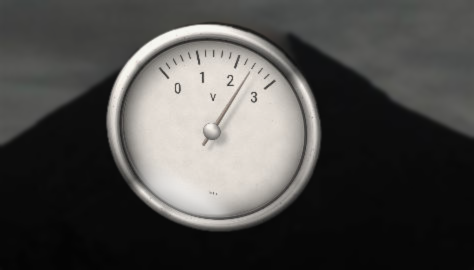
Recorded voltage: 2.4,V
